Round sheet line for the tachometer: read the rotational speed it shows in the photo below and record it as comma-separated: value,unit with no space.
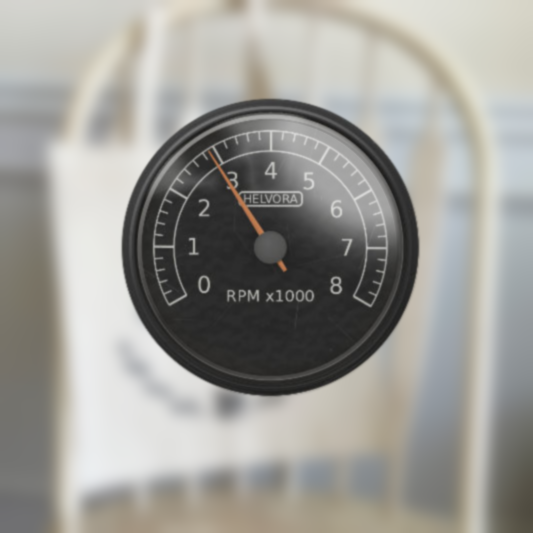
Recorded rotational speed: 2900,rpm
